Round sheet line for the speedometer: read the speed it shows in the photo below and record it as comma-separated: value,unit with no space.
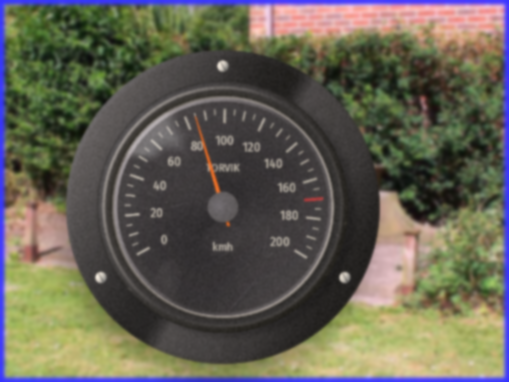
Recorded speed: 85,km/h
